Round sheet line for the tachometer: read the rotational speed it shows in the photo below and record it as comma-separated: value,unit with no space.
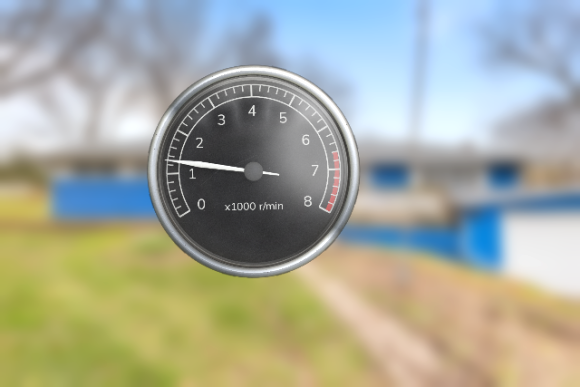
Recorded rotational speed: 1300,rpm
